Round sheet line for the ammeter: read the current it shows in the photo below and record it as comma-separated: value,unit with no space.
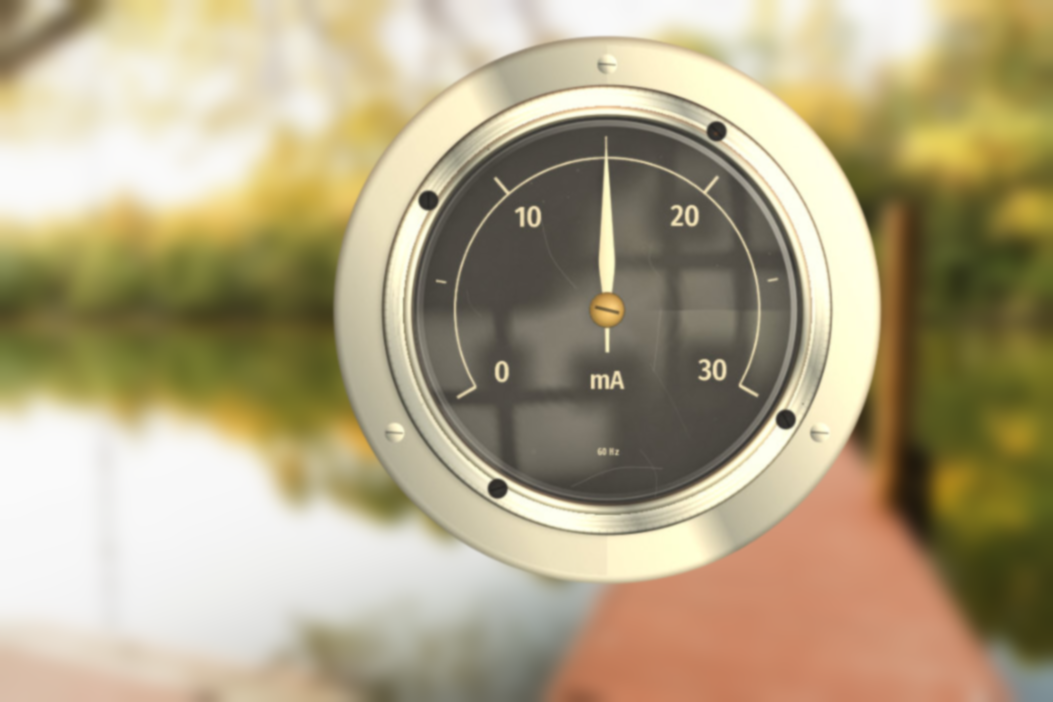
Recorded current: 15,mA
